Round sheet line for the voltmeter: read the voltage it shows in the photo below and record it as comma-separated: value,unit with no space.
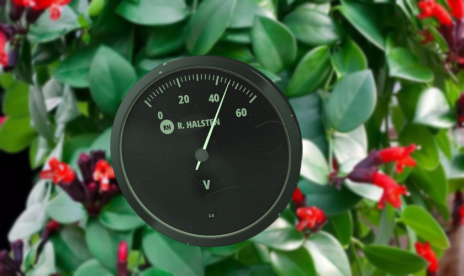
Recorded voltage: 46,V
